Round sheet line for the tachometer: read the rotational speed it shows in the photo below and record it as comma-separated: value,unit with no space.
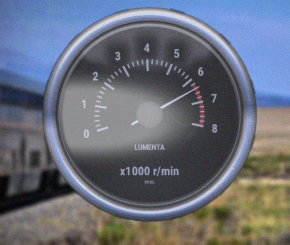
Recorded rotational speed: 6400,rpm
